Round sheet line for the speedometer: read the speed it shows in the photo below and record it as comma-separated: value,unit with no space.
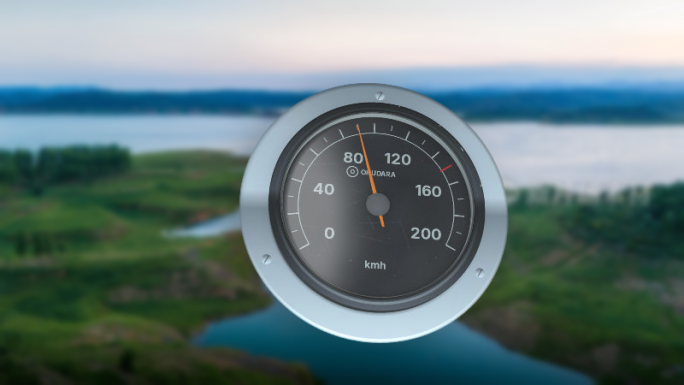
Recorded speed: 90,km/h
